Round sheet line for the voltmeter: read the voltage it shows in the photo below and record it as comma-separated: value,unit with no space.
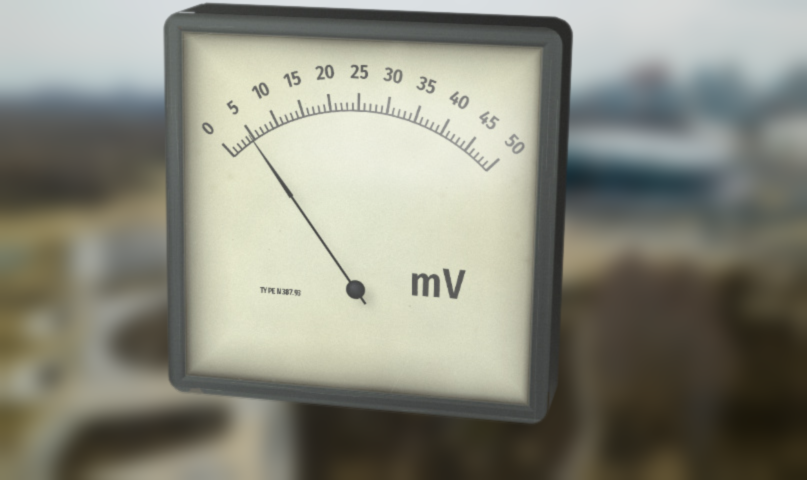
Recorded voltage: 5,mV
